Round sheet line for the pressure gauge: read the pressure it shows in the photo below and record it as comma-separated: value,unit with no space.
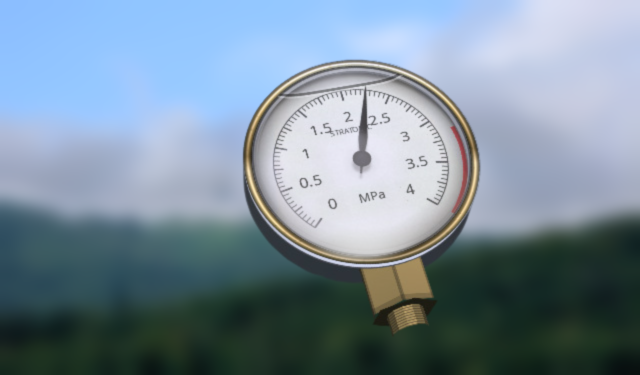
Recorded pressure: 2.25,MPa
